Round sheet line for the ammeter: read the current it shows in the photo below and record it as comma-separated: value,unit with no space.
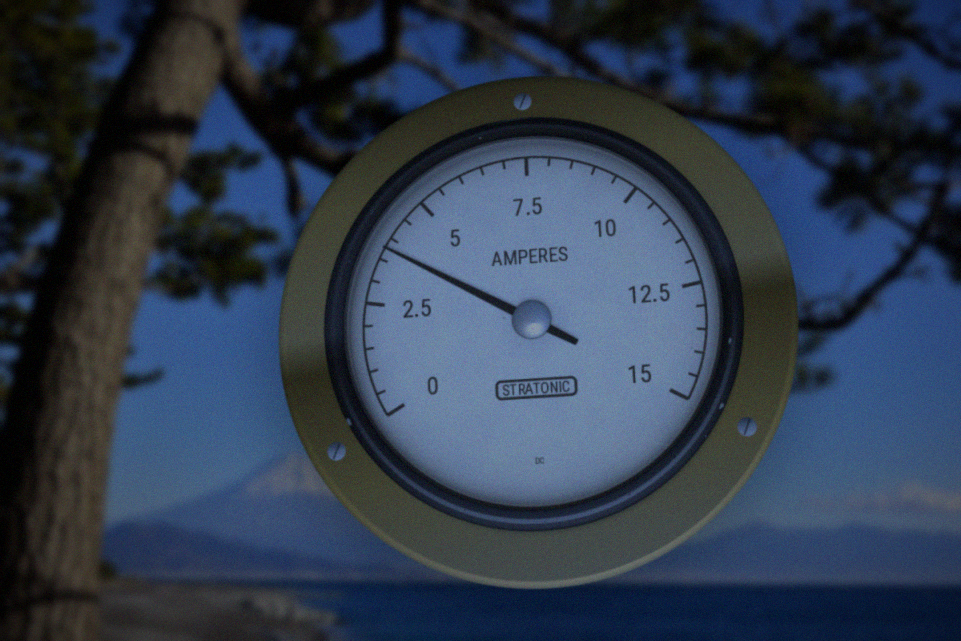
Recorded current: 3.75,A
